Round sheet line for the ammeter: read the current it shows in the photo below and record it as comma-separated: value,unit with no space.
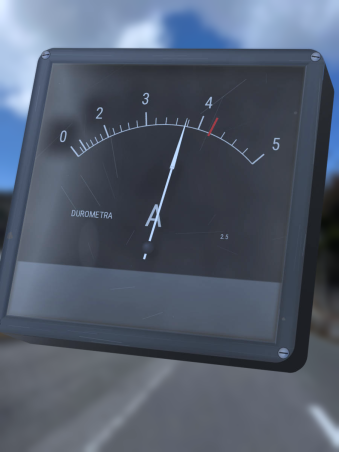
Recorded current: 3.8,A
